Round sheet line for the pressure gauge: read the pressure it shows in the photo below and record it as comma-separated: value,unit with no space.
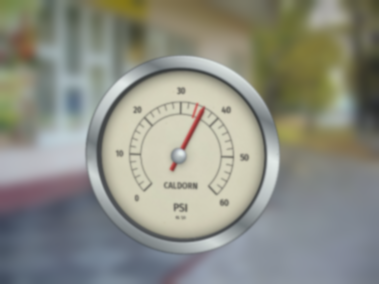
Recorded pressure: 36,psi
